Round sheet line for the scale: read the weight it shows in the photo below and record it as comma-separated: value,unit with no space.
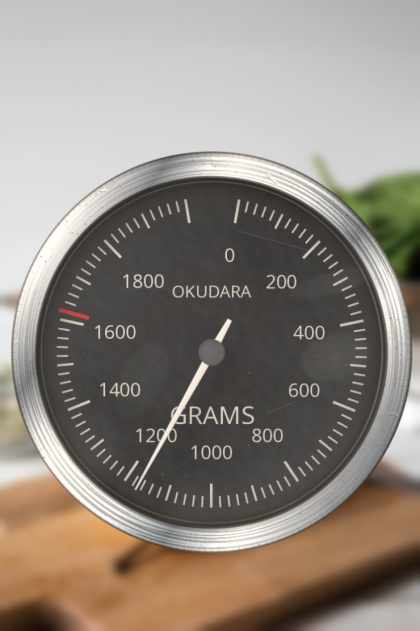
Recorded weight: 1170,g
